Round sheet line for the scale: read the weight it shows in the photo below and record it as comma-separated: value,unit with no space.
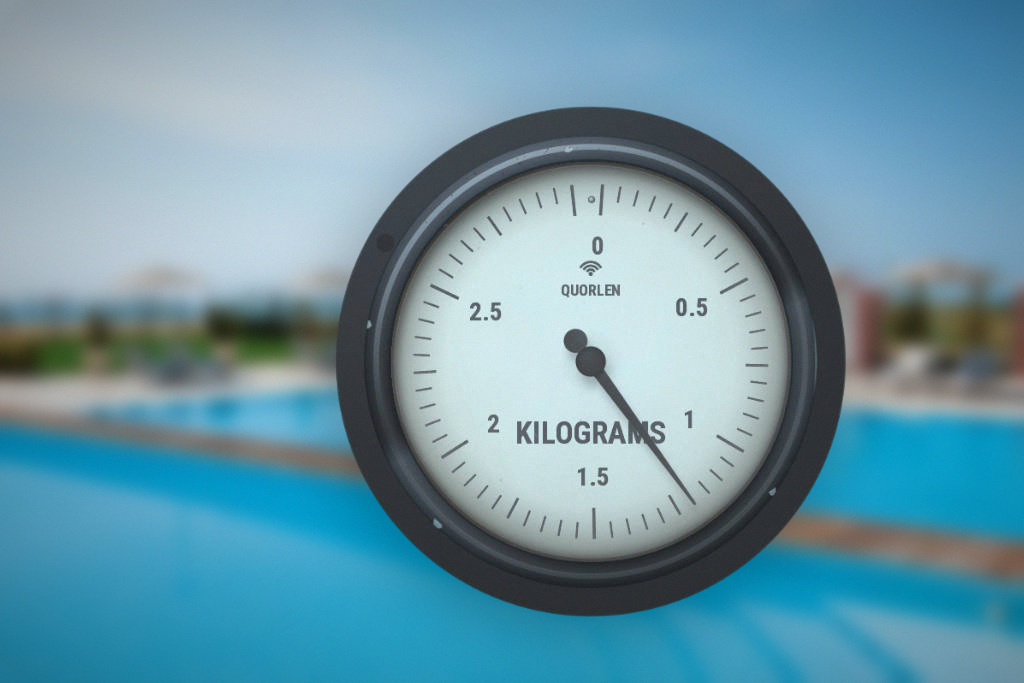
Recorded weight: 1.2,kg
